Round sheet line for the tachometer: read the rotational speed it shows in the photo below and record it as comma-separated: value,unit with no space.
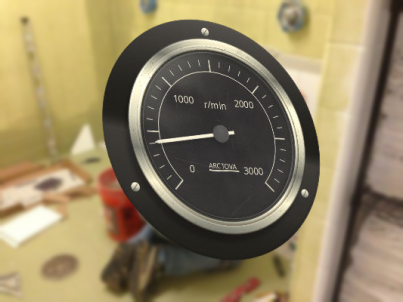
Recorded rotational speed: 400,rpm
